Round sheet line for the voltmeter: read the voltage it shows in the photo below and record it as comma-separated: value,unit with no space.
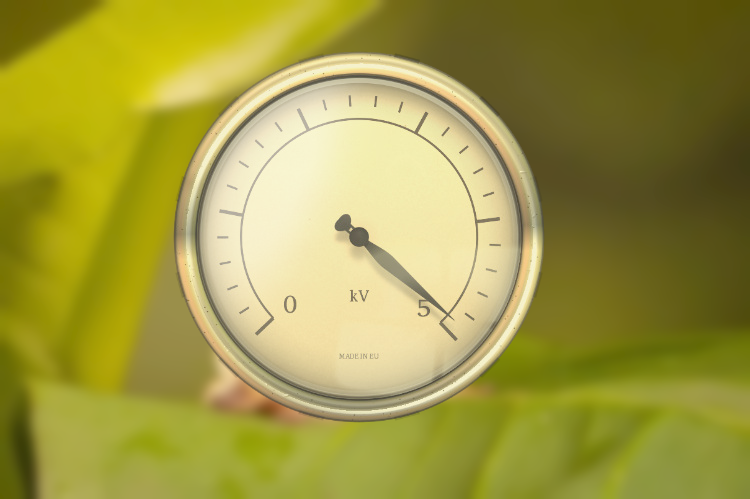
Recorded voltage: 4.9,kV
